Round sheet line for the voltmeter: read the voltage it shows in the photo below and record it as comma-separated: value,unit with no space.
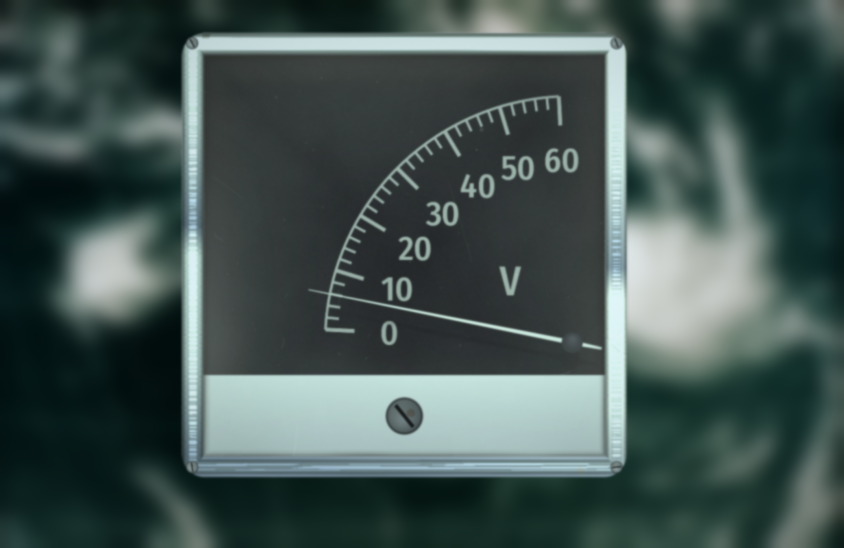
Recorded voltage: 6,V
